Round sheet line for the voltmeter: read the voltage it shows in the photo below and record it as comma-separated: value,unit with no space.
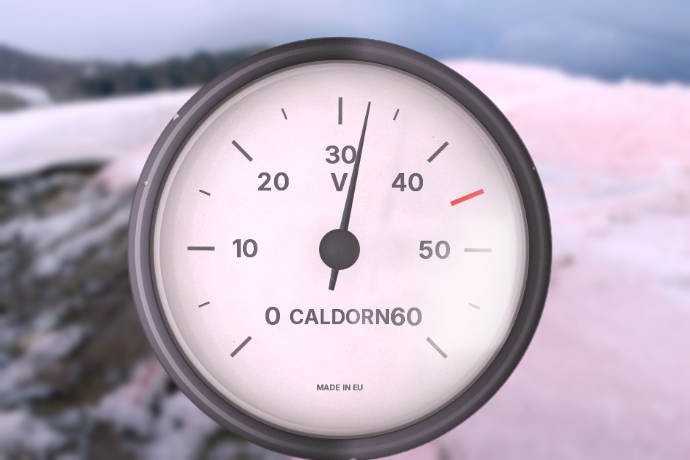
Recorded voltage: 32.5,V
